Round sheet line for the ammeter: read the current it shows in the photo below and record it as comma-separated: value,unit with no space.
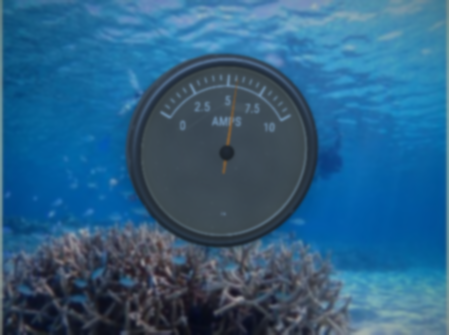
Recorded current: 5.5,A
